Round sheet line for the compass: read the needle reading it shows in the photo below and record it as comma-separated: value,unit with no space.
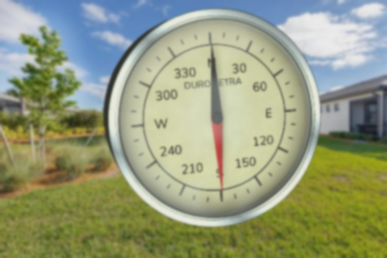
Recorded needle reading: 180,°
